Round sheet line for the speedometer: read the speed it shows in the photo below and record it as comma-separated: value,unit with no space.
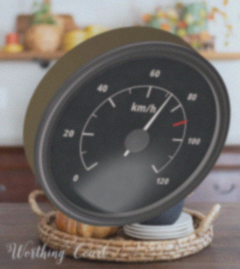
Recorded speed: 70,km/h
